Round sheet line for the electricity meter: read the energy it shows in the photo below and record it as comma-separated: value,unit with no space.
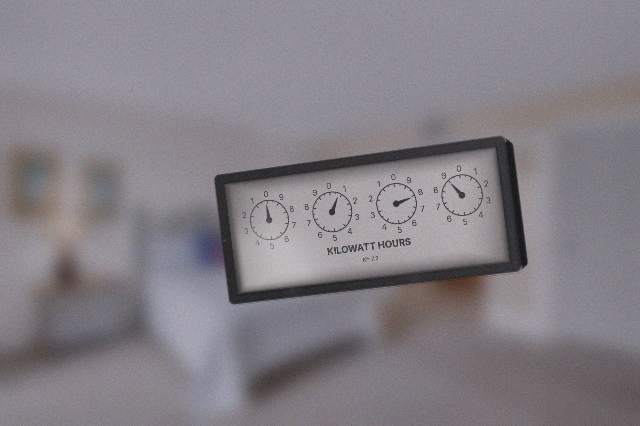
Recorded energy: 79,kWh
